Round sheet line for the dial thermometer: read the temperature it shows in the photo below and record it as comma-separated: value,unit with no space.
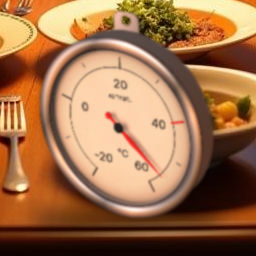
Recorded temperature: 55,°C
